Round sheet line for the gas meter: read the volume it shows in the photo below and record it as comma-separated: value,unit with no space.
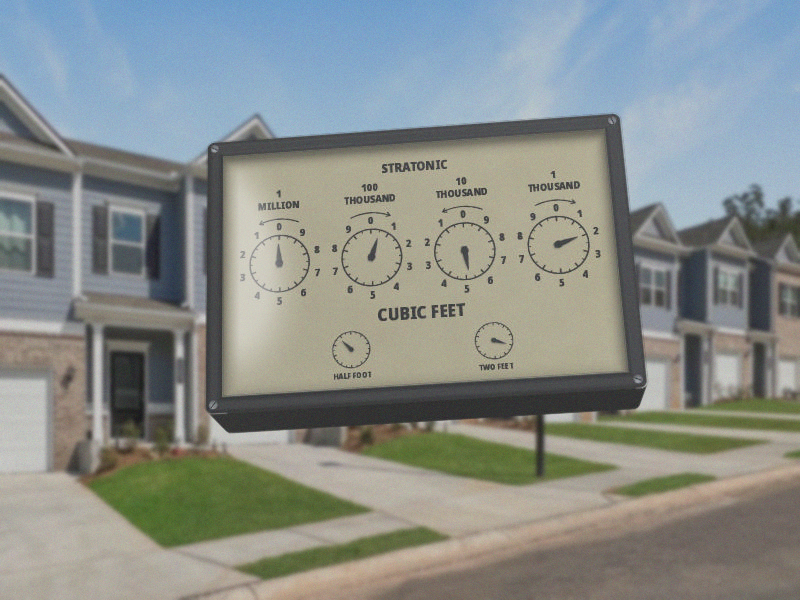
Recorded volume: 5200,ft³
